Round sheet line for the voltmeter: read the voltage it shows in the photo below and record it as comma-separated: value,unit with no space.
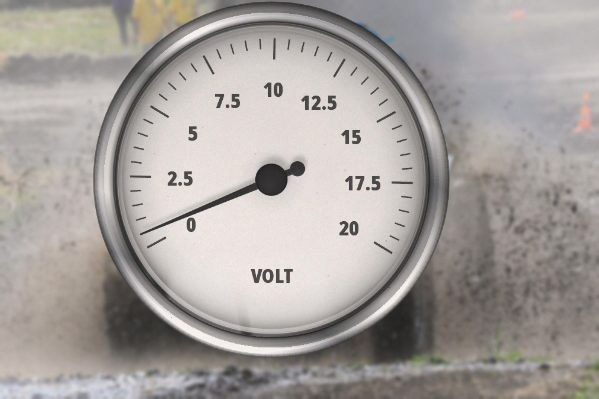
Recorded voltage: 0.5,V
